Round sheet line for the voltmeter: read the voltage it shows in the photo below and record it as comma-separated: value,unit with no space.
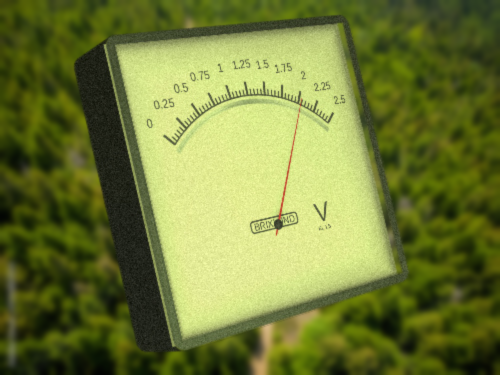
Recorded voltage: 2,V
